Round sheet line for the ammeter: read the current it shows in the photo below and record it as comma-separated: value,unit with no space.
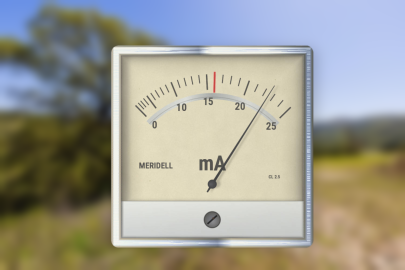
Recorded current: 22.5,mA
